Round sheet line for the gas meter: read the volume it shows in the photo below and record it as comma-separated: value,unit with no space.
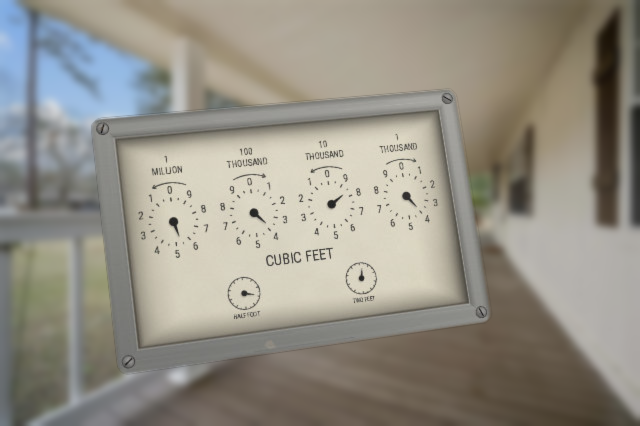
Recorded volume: 538400,ft³
